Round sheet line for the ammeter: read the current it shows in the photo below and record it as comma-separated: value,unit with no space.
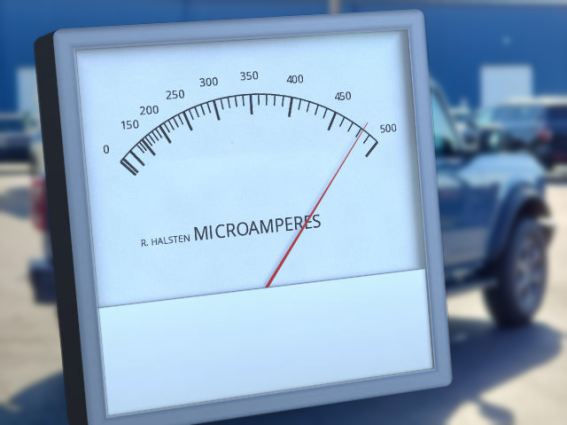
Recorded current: 480,µA
